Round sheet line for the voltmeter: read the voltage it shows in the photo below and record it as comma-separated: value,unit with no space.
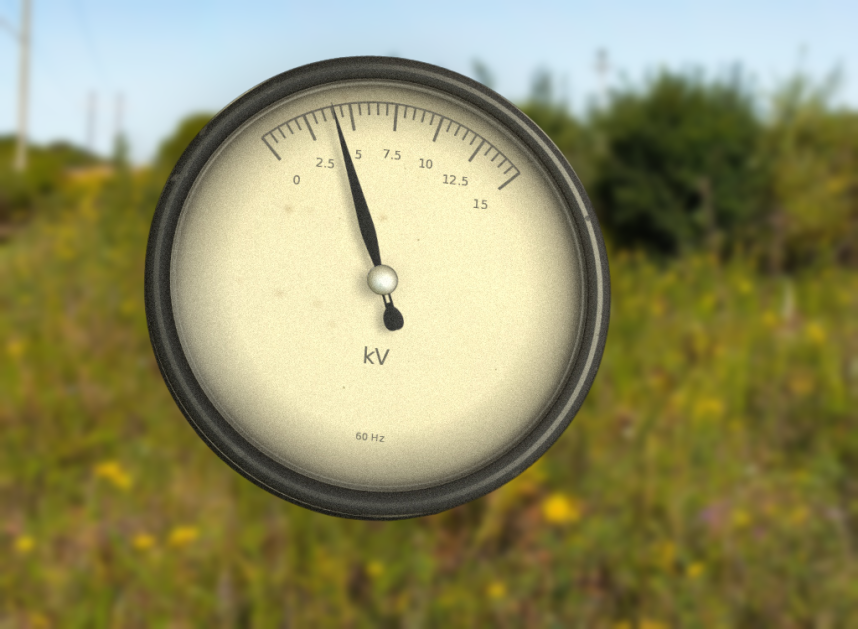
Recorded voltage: 4,kV
